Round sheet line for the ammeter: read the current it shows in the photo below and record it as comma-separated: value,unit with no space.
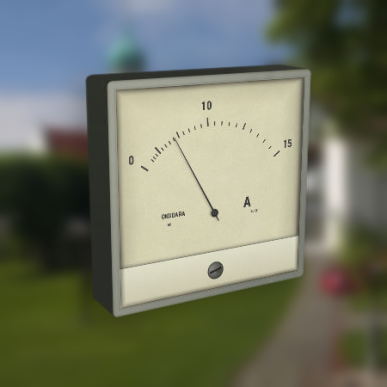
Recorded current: 7,A
